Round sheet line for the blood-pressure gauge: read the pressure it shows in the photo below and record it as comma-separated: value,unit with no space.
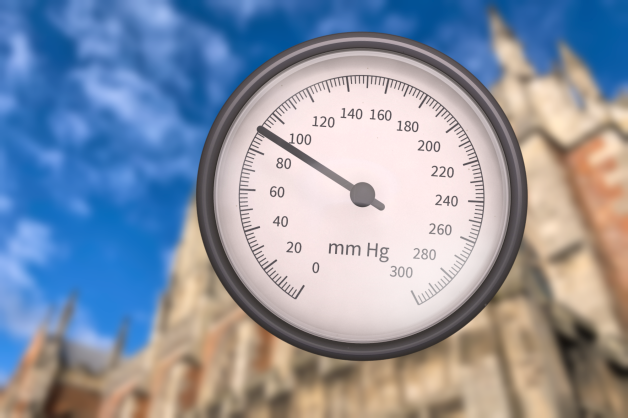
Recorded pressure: 90,mmHg
